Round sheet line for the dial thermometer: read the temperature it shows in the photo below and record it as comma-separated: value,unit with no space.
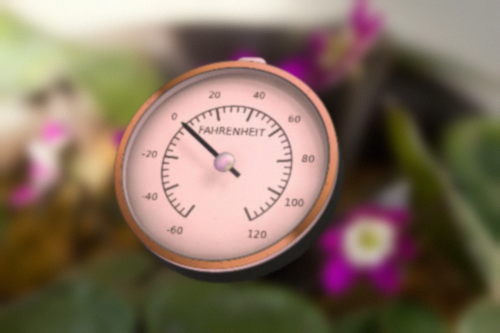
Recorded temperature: 0,°F
